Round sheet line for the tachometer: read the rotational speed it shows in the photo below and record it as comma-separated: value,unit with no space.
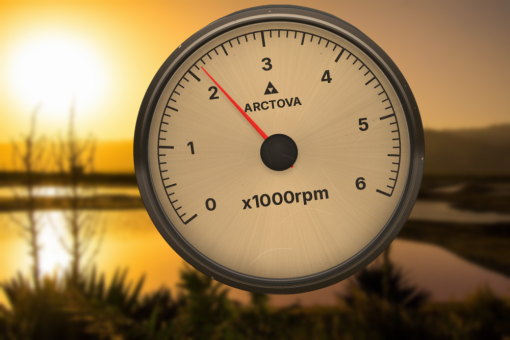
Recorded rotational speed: 2150,rpm
